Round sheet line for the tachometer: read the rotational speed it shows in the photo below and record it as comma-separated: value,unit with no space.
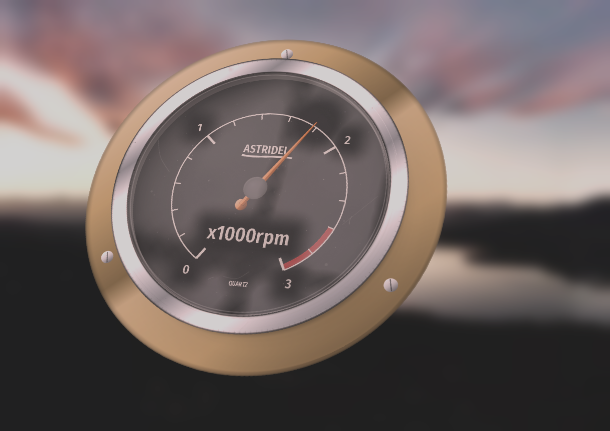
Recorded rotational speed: 1800,rpm
